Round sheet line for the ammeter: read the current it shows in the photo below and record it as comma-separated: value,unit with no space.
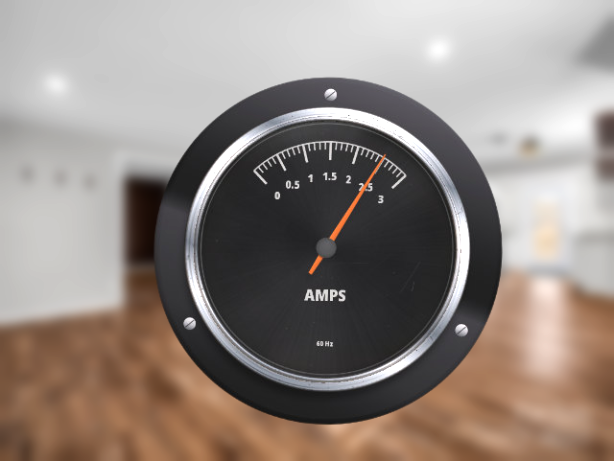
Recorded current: 2.5,A
